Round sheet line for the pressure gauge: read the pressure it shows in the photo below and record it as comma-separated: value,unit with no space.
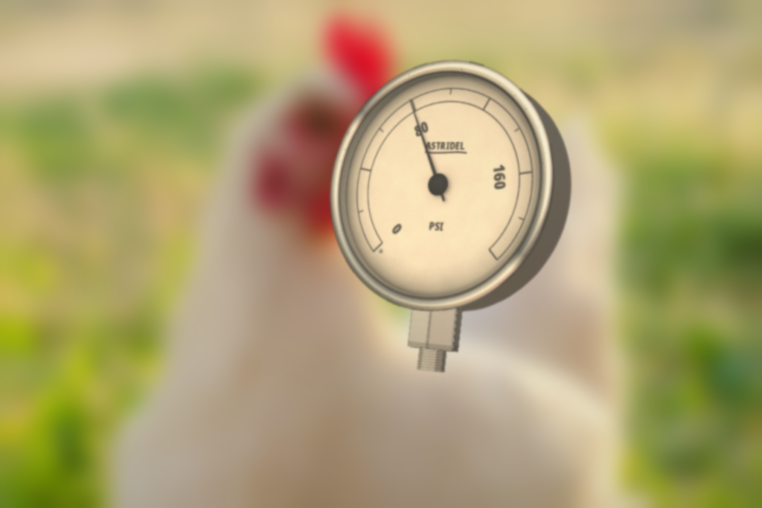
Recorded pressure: 80,psi
